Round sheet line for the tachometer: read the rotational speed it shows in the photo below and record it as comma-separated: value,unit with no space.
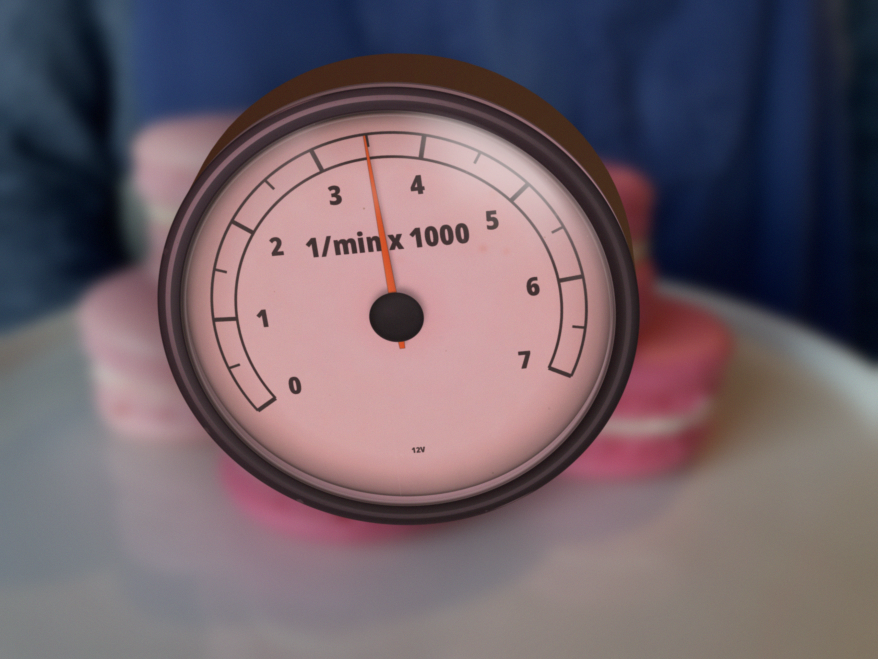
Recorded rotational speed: 3500,rpm
